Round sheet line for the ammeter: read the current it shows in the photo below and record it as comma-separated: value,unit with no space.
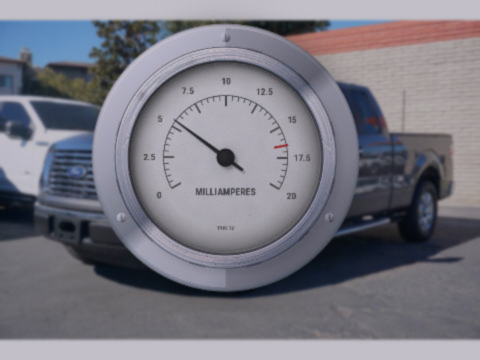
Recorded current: 5.5,mA
